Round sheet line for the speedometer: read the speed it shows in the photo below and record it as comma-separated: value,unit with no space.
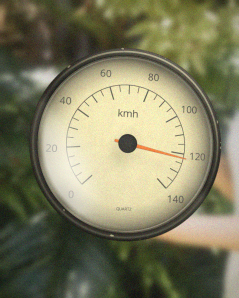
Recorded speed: 122.5,km/h
